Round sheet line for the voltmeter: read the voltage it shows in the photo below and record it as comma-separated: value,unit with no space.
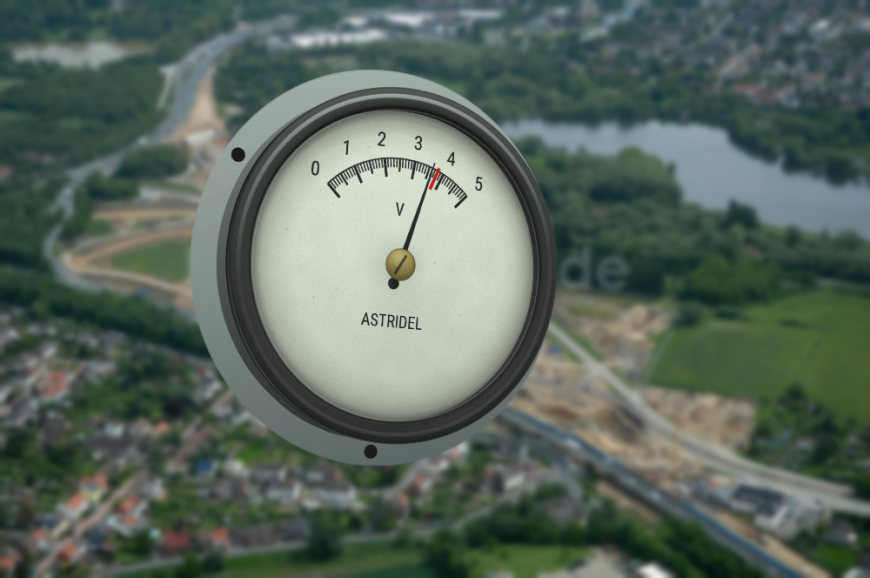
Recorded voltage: 3.5,V
